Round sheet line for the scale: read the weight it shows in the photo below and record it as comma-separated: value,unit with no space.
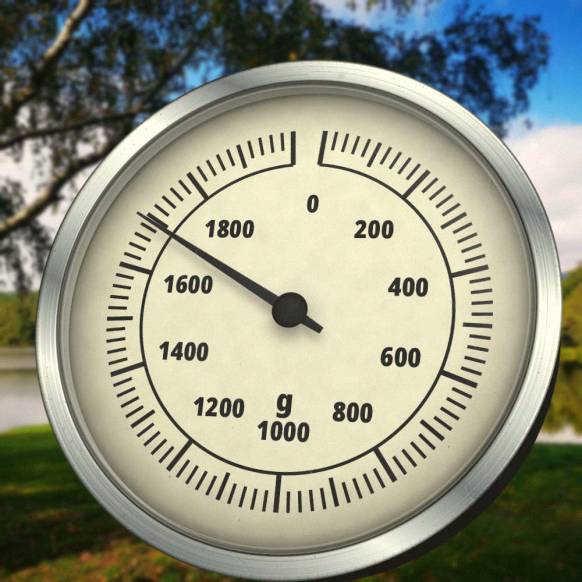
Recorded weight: 1690,g
